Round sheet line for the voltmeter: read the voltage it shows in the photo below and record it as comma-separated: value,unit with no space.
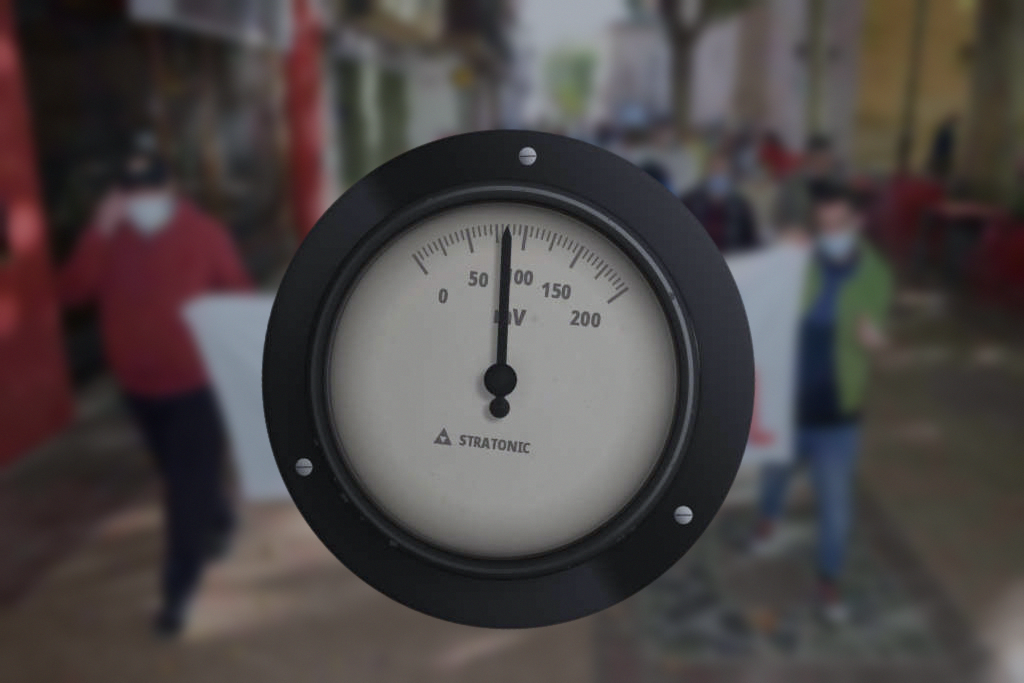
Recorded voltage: 85,mV
